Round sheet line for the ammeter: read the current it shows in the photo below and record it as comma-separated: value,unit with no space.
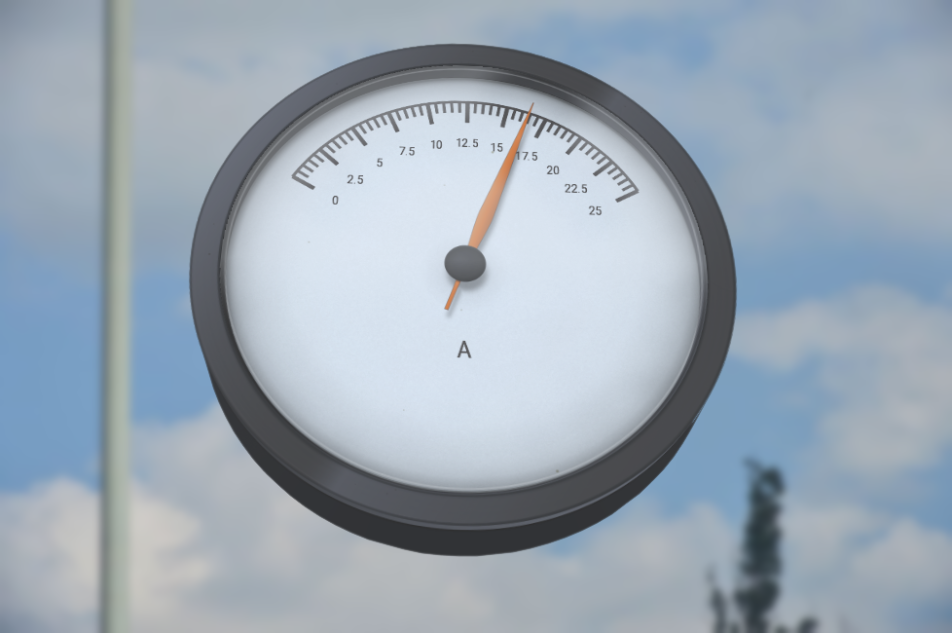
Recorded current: 16.5,A
